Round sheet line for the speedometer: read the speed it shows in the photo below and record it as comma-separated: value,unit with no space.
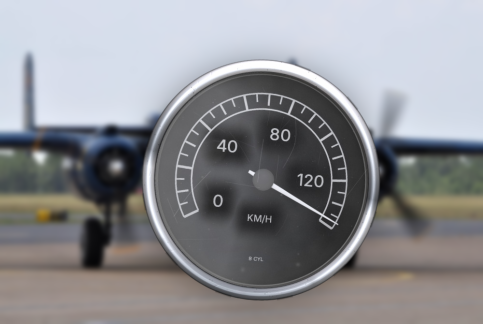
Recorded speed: 137.5,km/h
